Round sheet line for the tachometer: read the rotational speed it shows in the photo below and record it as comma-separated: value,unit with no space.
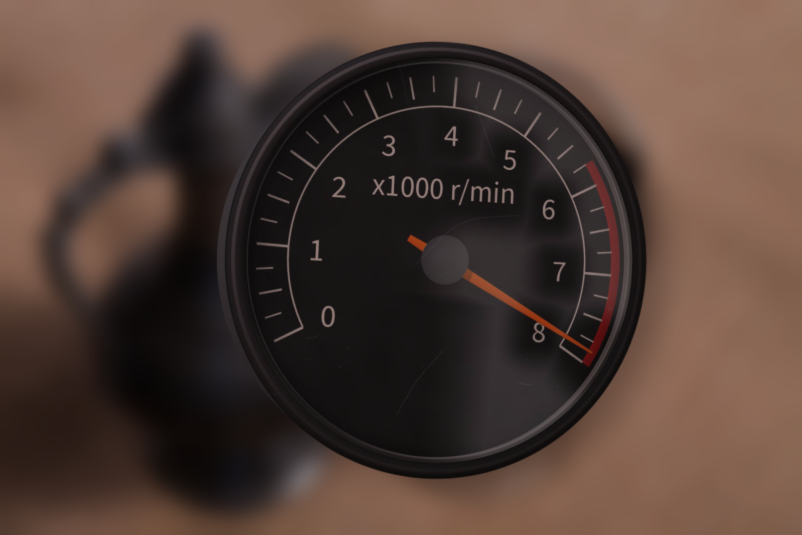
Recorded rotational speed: 7875,rpm
